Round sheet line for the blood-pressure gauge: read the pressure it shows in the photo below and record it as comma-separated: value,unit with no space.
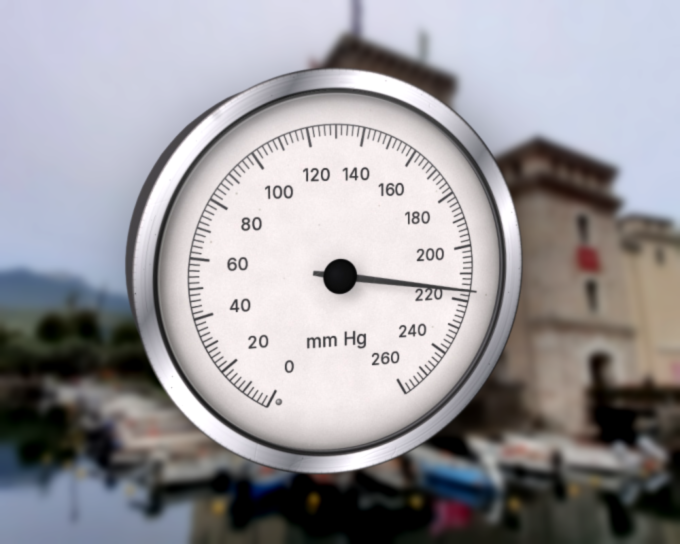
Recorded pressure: 216,mmHg
